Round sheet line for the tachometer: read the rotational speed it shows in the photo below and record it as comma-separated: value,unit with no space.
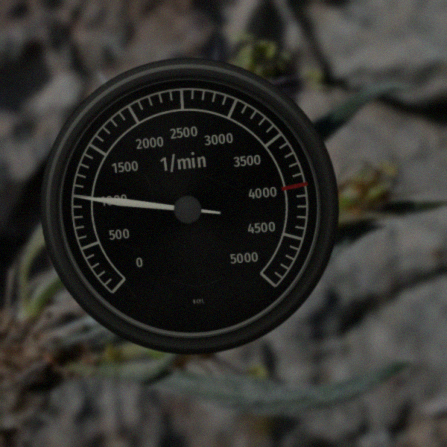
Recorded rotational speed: 1000,rpm
